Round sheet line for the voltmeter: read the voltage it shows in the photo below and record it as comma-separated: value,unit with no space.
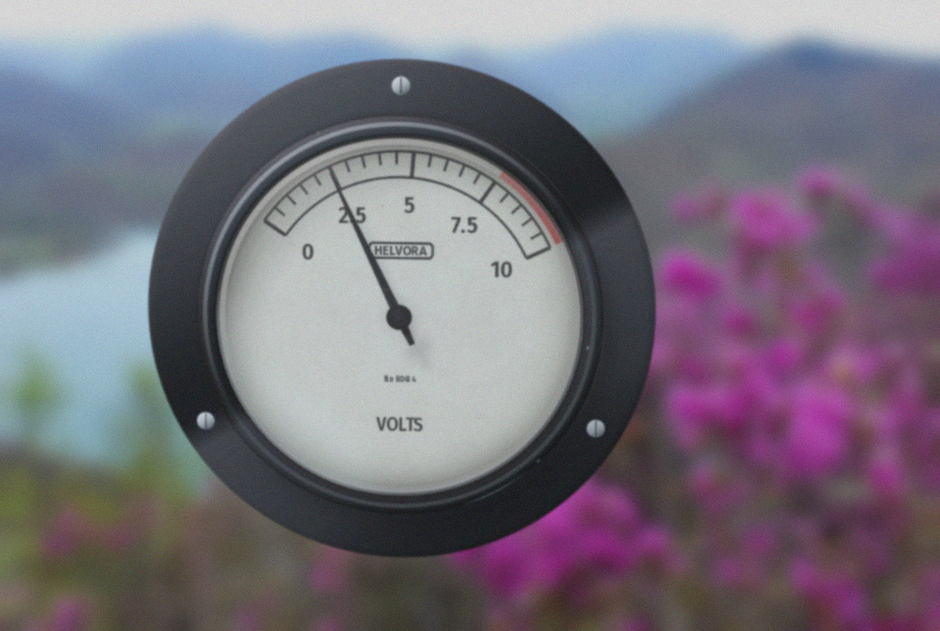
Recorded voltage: 2.5,V
